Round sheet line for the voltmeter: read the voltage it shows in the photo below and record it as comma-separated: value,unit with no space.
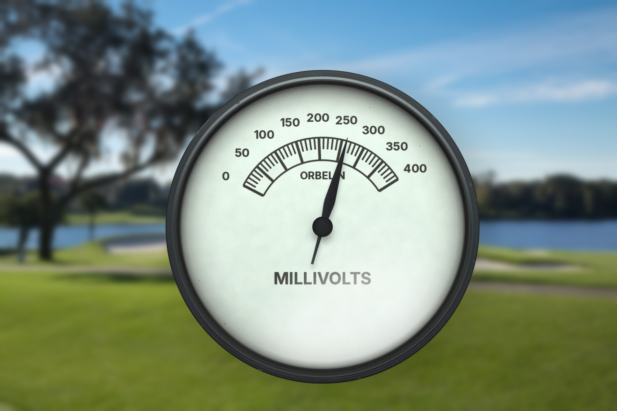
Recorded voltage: 260,mV
